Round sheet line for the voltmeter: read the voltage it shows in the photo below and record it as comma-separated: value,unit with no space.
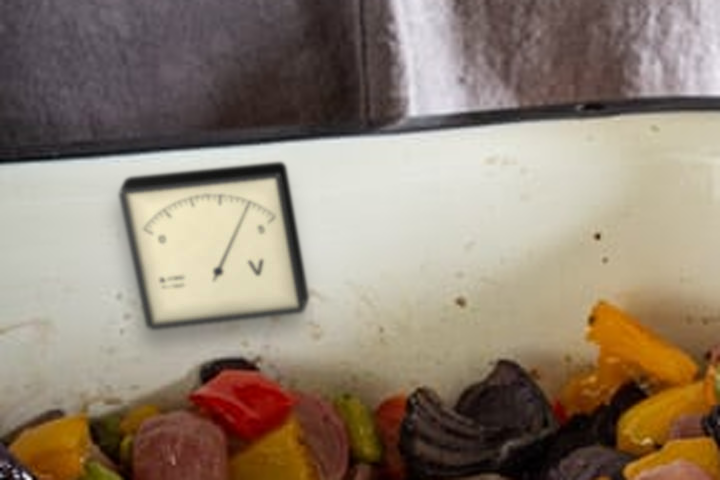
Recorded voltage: 4,V
